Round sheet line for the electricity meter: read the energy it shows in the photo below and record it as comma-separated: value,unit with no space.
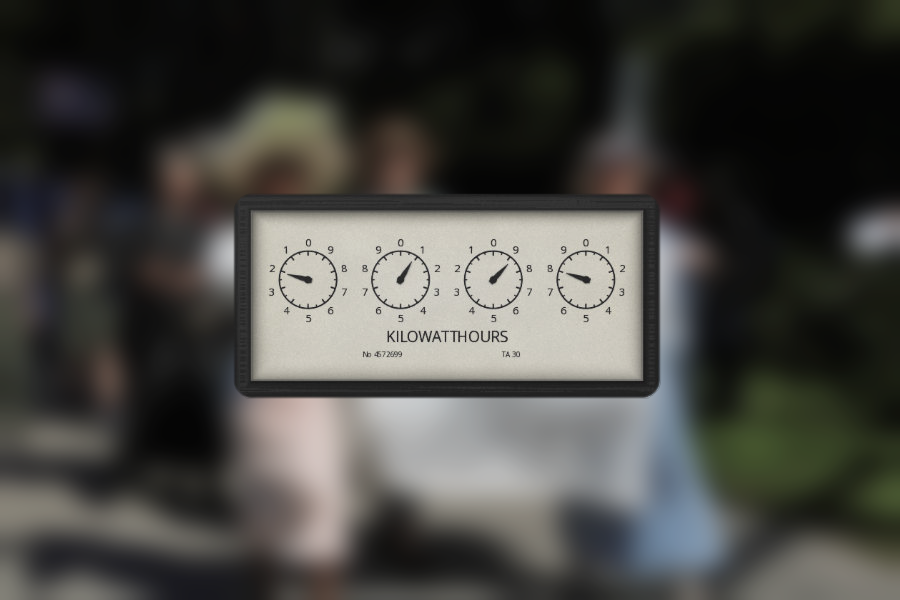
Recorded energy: 2088,kWh
